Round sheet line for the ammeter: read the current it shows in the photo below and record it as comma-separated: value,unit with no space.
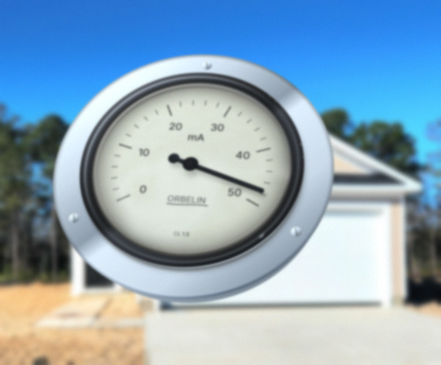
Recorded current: 48,mA
